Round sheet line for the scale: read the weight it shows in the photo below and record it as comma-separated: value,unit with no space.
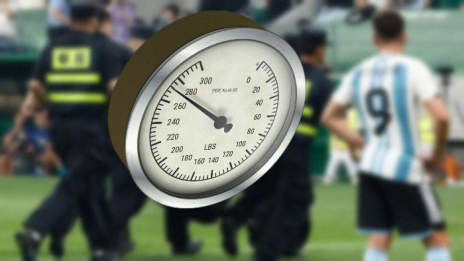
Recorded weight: 272,lb
